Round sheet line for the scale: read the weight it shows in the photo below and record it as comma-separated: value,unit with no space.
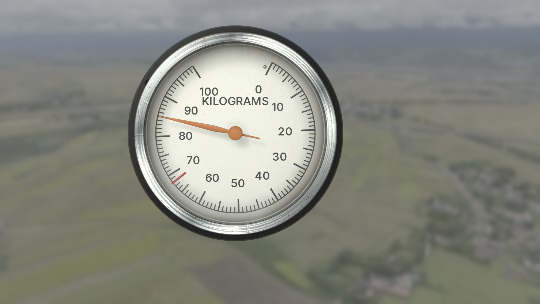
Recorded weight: 85,kg
